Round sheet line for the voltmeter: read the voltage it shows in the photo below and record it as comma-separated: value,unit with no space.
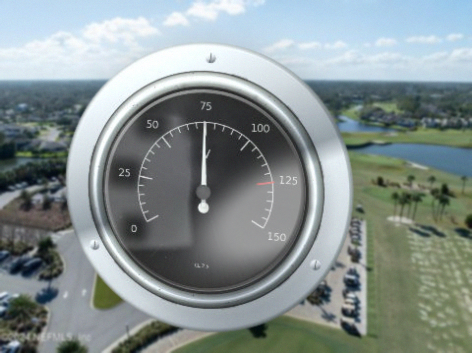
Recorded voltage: 75,V
